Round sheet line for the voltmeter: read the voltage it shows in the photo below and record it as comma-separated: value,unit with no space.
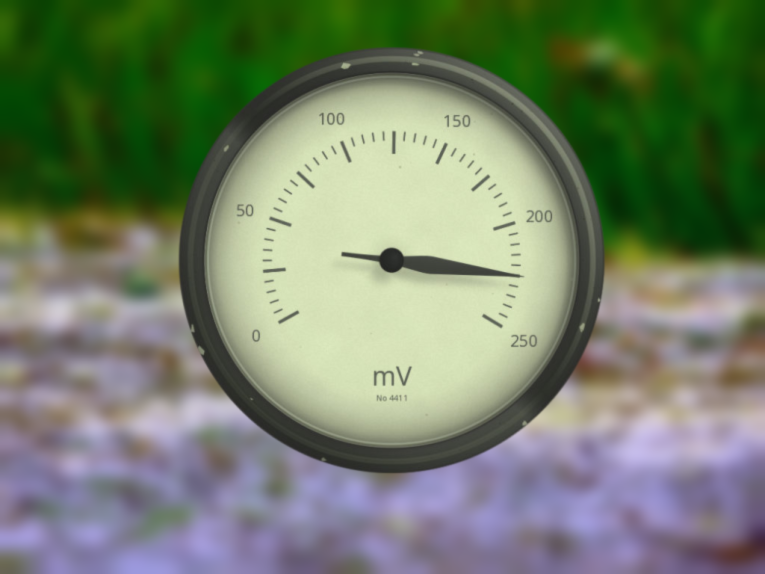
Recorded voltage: 225,mV
